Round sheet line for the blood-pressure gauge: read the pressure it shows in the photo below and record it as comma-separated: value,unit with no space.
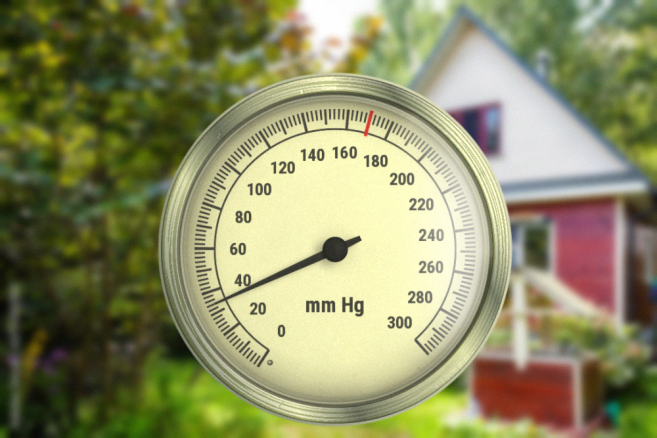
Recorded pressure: 34,mmHg
